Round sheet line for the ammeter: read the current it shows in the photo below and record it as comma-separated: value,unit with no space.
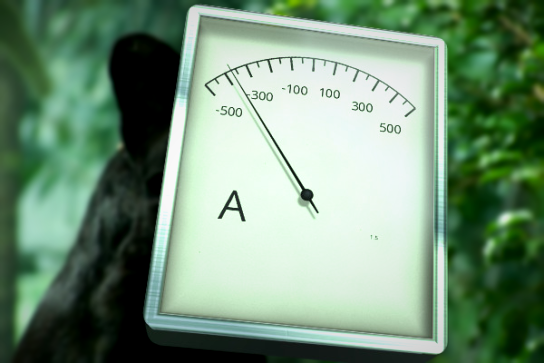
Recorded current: -375,A
